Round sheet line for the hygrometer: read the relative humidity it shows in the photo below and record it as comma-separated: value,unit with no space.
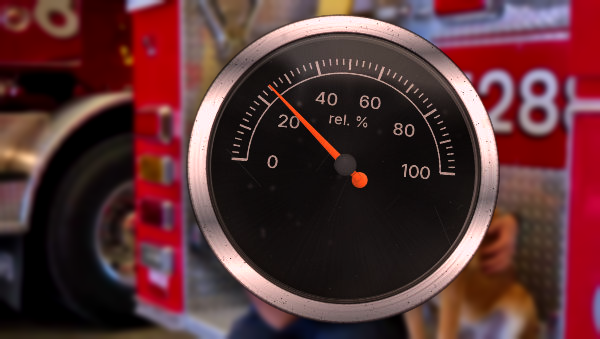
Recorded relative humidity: 24,%
